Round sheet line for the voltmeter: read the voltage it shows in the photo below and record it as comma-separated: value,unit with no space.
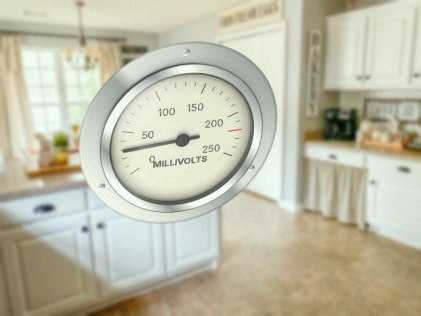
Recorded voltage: 30,mV
